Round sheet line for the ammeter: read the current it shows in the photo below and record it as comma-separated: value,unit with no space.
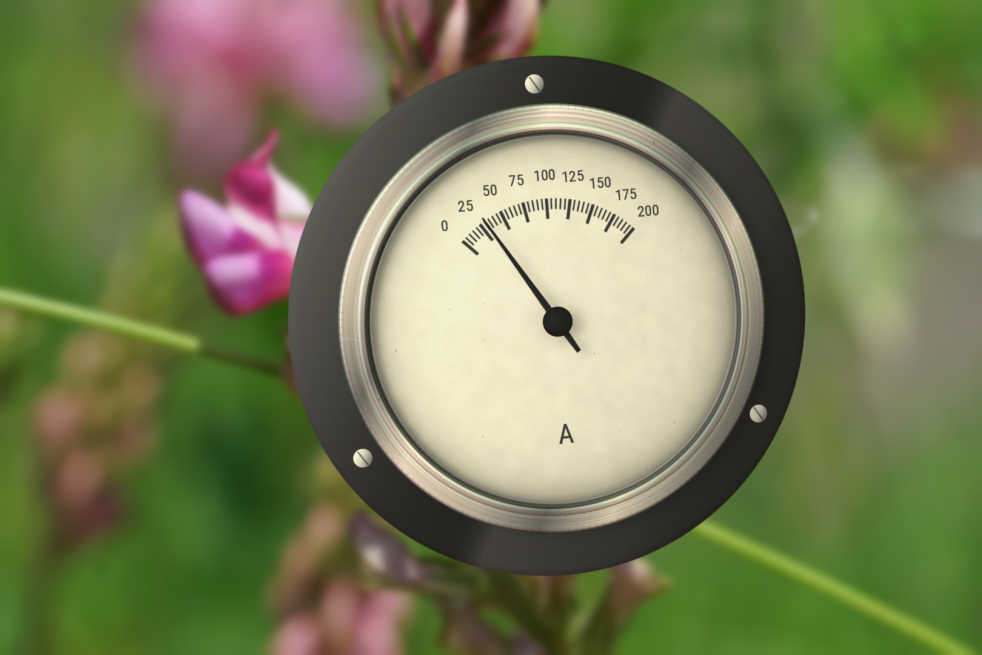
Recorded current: 30,A
